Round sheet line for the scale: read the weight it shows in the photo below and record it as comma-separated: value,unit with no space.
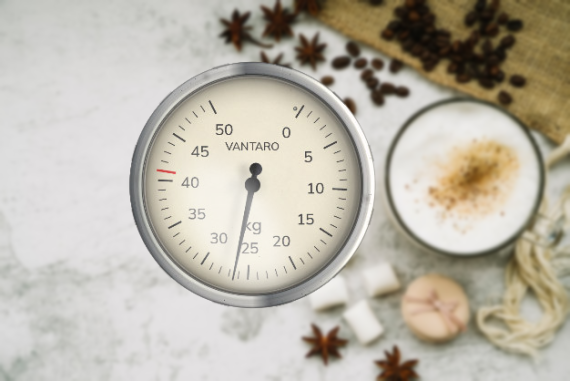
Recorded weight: 26.5,kg
